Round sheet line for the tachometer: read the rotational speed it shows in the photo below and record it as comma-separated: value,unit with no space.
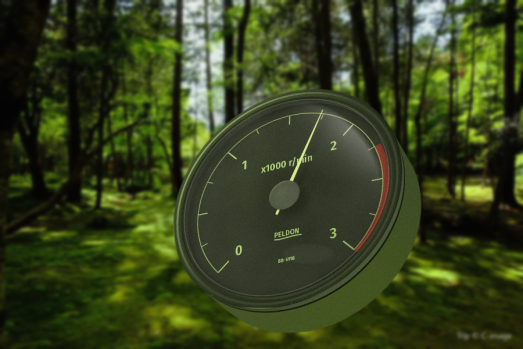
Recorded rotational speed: 1750,rpm
